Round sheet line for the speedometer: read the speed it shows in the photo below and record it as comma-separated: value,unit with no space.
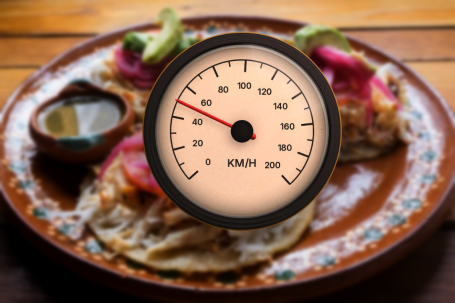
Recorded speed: 50,km/h
